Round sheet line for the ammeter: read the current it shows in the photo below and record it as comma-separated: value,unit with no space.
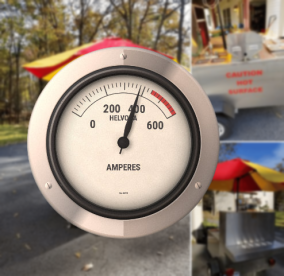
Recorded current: 380,A
